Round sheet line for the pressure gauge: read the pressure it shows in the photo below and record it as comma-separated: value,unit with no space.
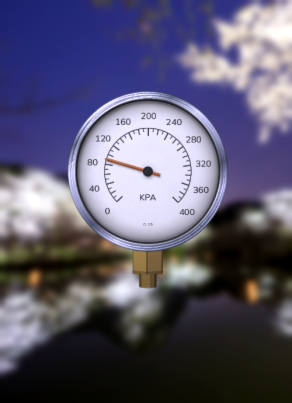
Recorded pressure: 90,kPa
